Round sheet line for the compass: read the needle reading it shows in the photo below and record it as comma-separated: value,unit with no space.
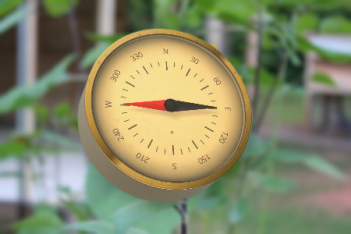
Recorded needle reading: 270,°
